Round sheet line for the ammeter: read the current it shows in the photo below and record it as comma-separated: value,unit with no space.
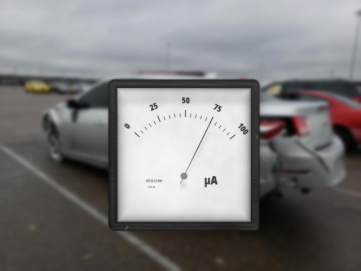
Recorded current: 75,µA
